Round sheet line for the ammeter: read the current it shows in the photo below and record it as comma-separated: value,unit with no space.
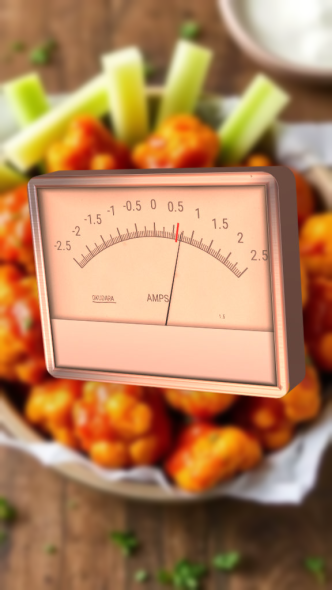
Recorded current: 0.75,A
